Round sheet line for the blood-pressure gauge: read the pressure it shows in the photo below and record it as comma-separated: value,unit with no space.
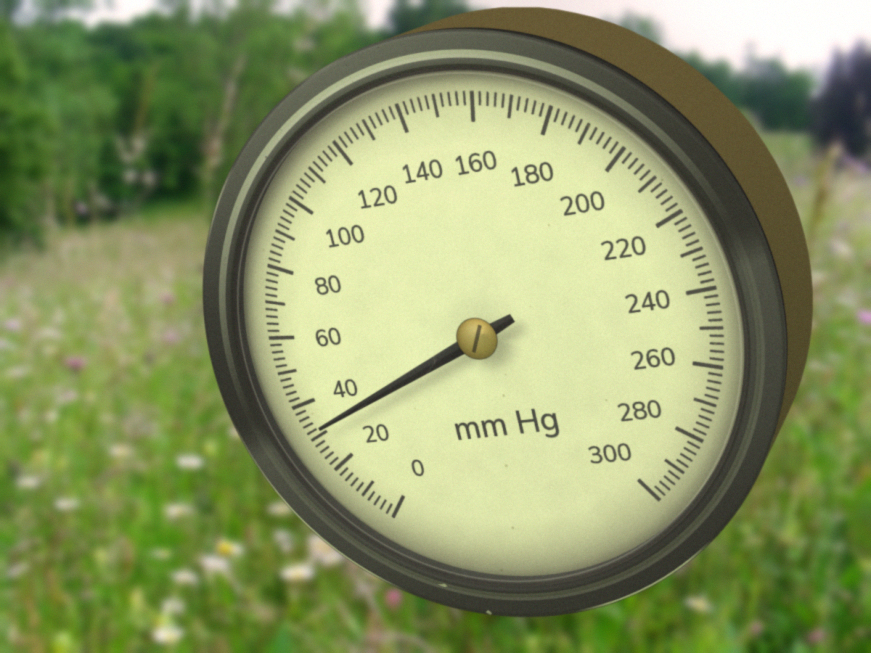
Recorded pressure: 32,mmHg
